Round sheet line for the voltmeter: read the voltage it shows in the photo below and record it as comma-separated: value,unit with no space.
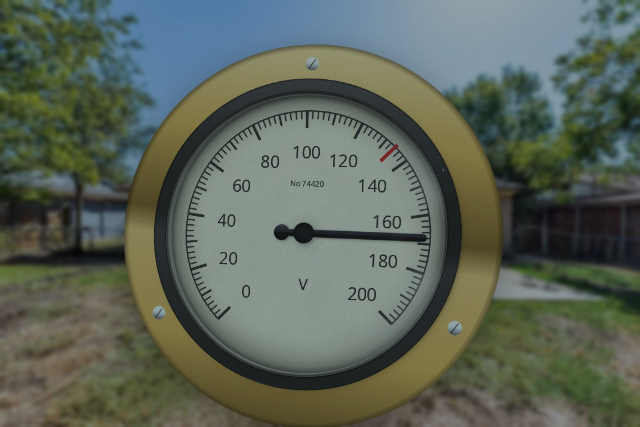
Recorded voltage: 168,V
